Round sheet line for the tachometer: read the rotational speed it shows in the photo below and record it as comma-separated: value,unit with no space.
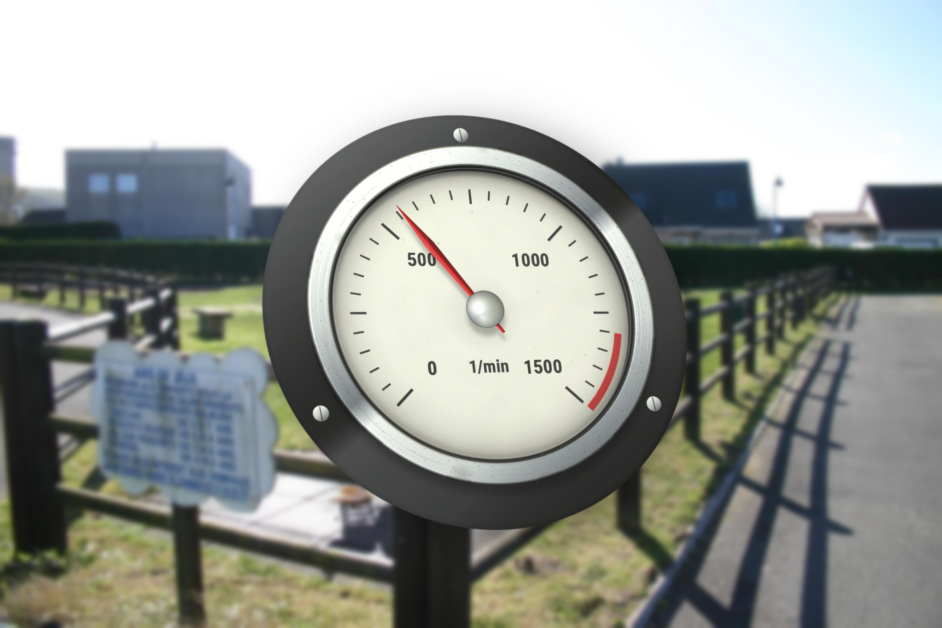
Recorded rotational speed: 550,rpm
